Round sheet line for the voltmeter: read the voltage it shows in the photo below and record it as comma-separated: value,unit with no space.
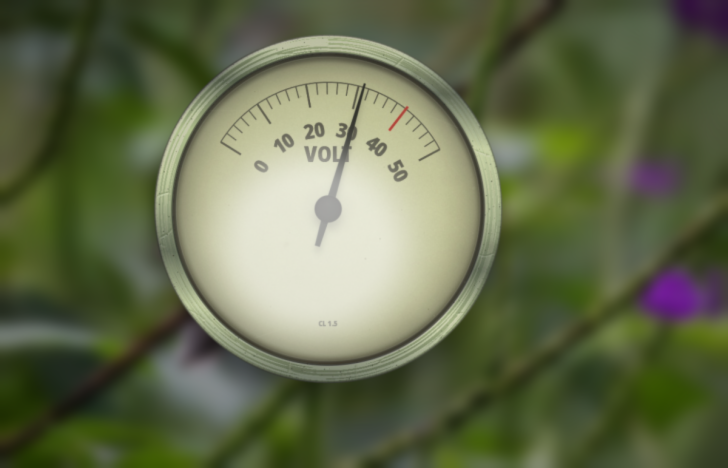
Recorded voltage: 31,V
